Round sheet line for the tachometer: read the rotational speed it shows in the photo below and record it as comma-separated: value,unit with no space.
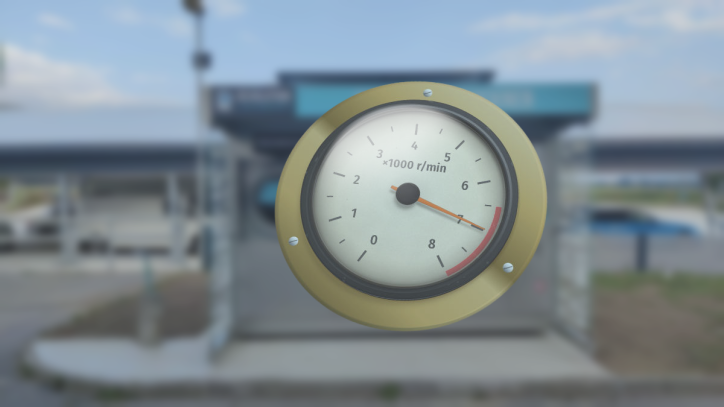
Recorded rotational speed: 7000,rpm
